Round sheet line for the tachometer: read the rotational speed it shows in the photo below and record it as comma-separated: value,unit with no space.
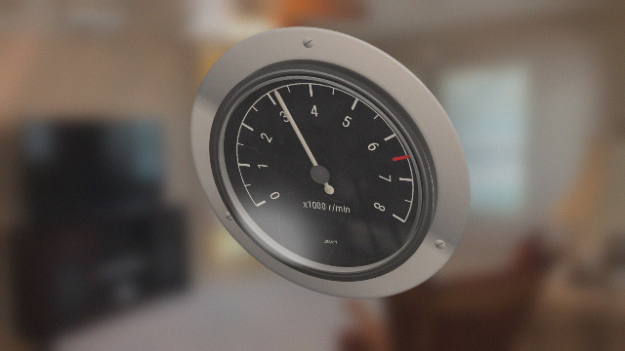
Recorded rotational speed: 3250,rpm
